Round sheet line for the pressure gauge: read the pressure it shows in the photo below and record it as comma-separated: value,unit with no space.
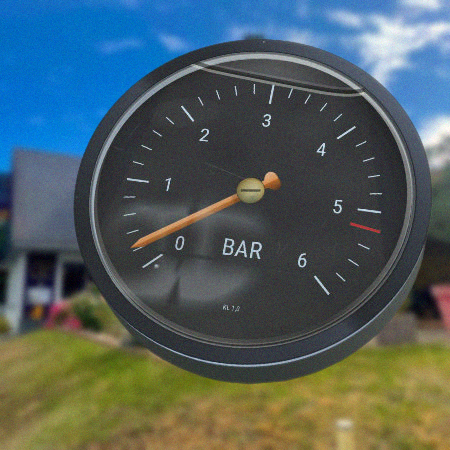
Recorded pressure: 0.2,bar
